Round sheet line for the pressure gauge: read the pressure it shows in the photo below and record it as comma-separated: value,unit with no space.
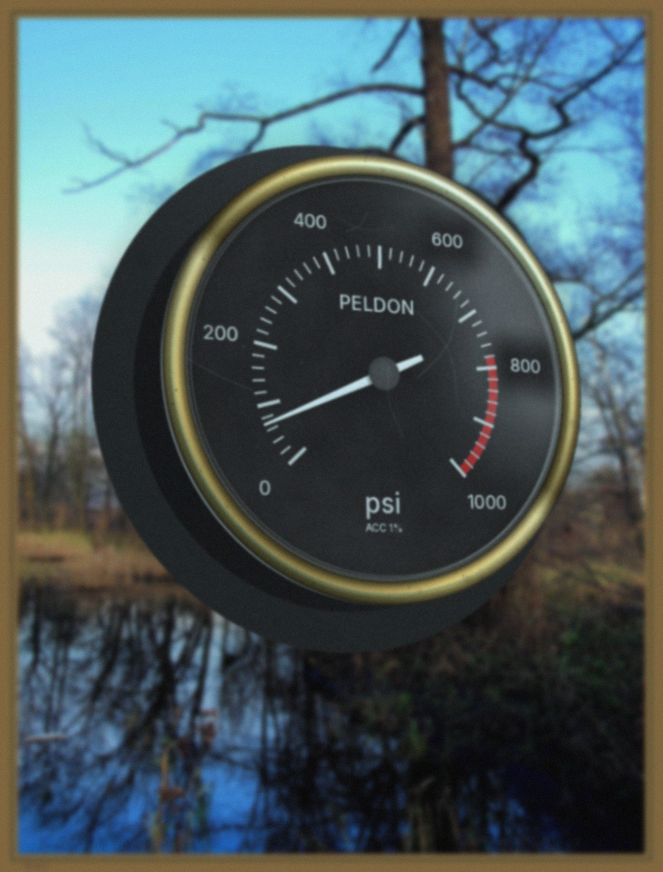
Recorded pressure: 70,psi
